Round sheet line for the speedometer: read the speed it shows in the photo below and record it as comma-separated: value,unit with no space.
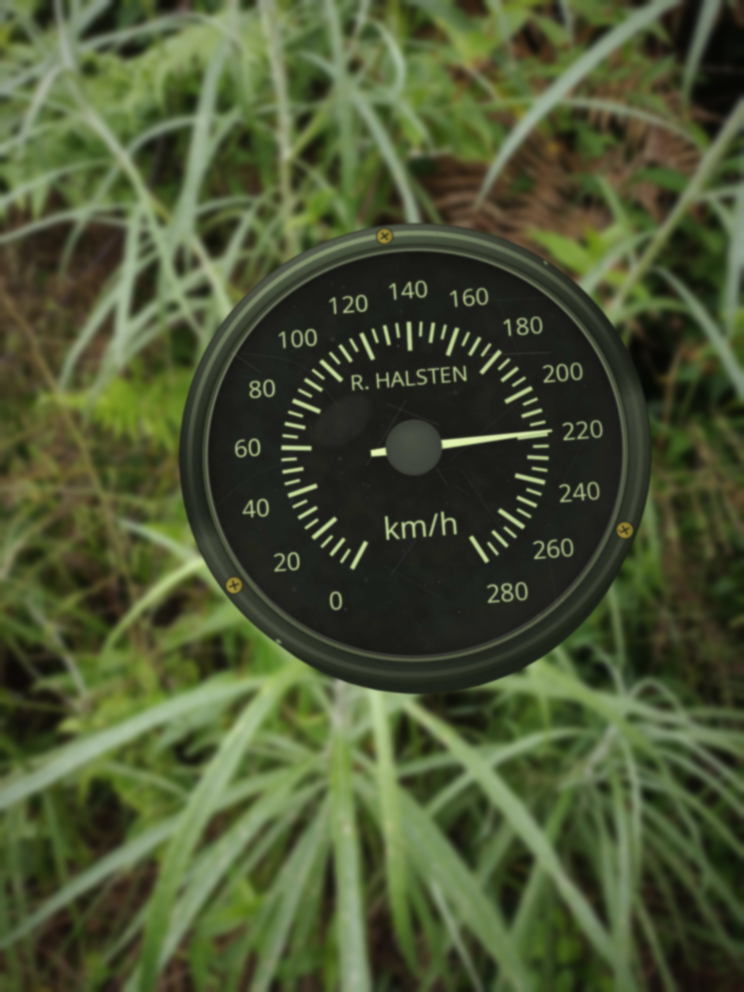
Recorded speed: 220,km/h
